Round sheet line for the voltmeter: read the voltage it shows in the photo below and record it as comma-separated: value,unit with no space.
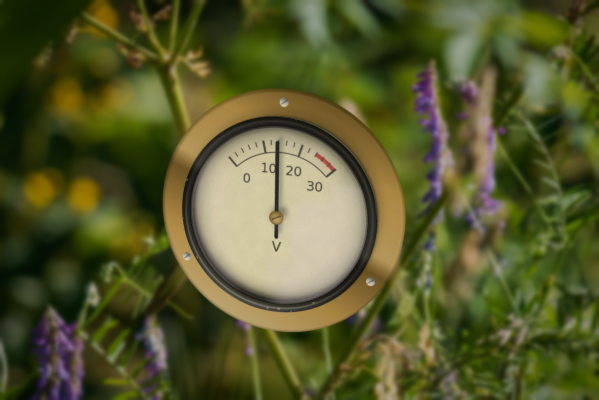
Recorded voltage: 14,V
